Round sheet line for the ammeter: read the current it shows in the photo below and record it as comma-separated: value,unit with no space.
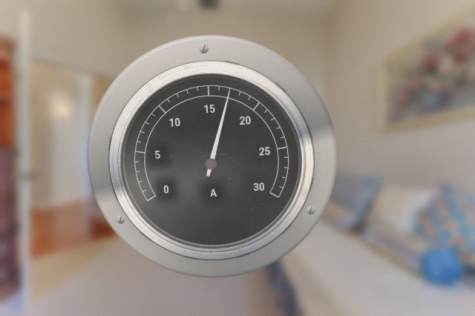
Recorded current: 17,A
